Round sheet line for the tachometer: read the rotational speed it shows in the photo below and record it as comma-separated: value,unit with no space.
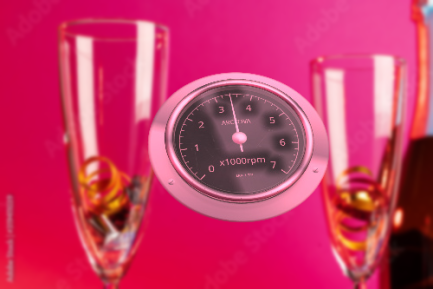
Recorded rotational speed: 3400,rpm
